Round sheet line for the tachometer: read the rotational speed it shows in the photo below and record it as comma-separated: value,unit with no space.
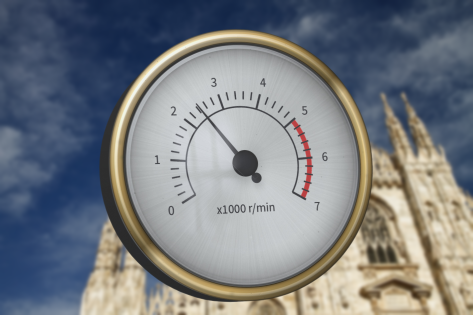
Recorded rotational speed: 2400,rpm
